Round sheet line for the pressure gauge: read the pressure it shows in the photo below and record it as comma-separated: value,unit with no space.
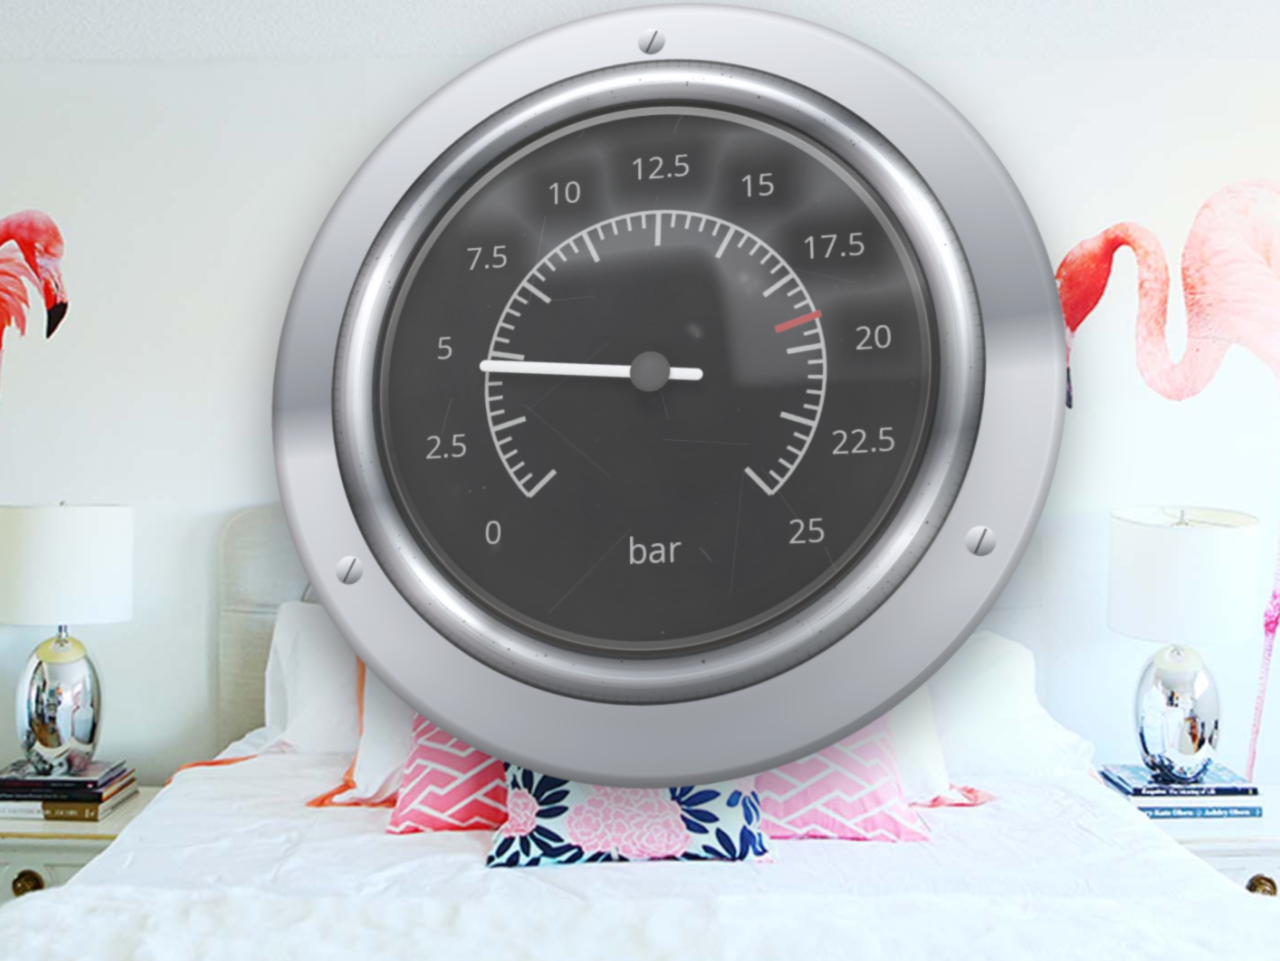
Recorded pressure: 4.5,bar
